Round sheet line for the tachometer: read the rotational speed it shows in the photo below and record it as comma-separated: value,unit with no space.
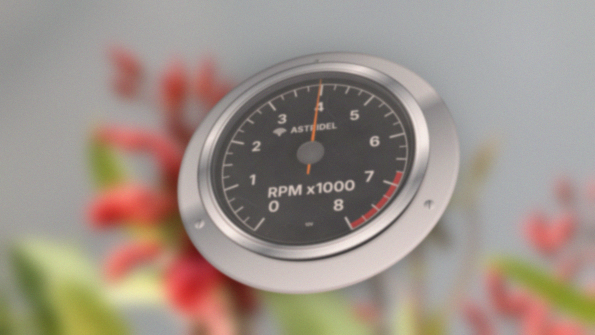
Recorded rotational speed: 4000,rpm
